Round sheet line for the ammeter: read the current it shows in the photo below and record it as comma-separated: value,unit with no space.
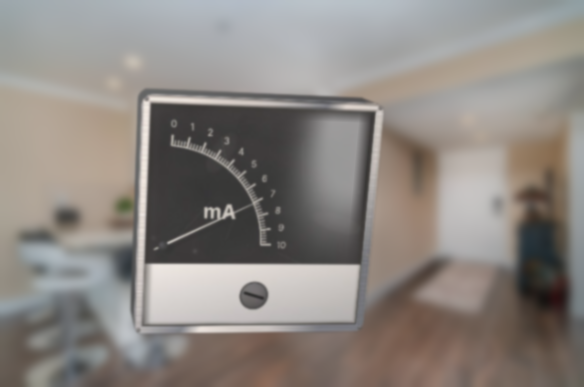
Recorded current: 7,mA
